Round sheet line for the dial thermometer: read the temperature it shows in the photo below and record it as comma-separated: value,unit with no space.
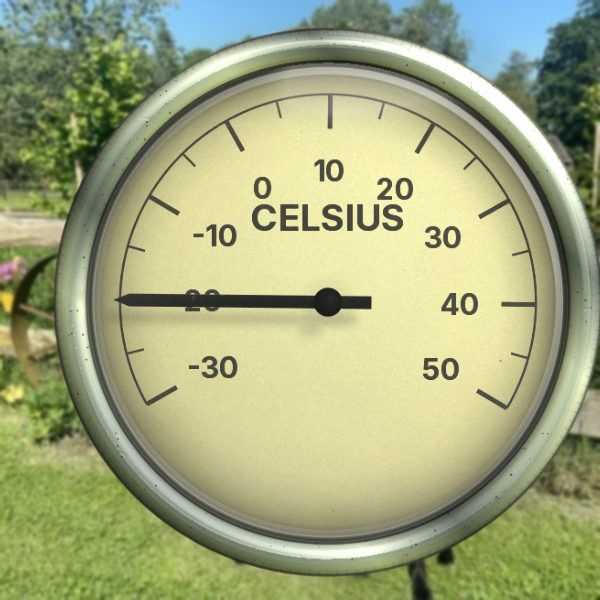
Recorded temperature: -20,°C
